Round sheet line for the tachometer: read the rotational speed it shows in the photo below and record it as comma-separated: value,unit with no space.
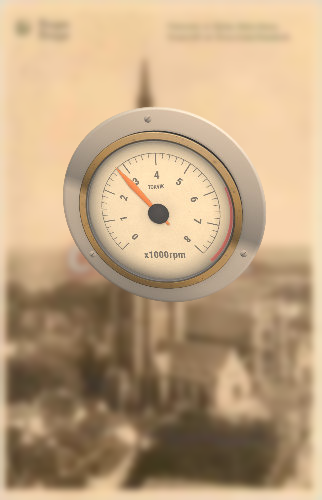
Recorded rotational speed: 2800,rpm
